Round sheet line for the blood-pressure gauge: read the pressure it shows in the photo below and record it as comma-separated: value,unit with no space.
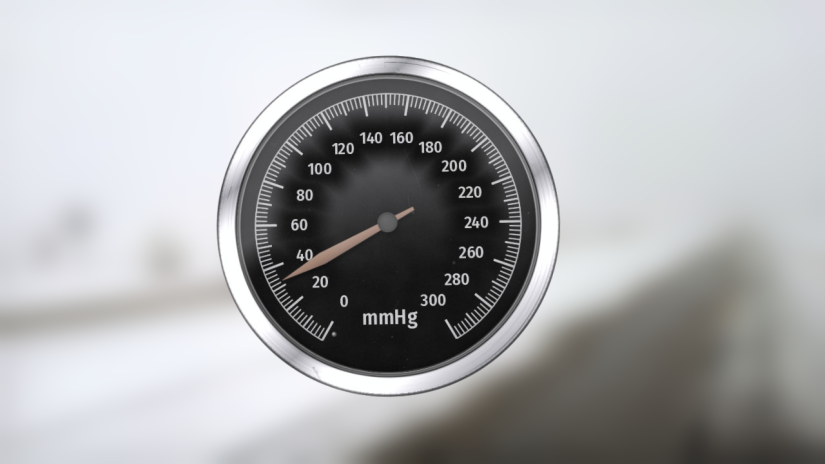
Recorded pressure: 32,mmHg
